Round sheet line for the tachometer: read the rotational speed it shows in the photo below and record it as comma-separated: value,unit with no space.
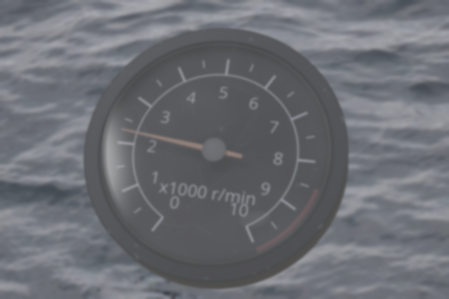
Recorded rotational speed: 2250,rpm
